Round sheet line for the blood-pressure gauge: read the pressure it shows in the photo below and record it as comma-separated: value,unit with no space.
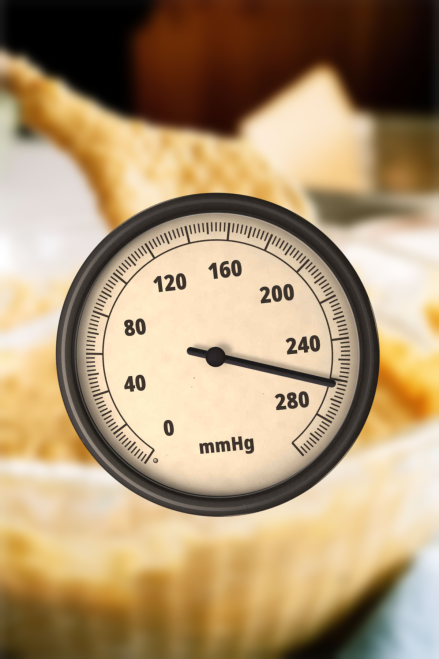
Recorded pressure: 262,mmHg
